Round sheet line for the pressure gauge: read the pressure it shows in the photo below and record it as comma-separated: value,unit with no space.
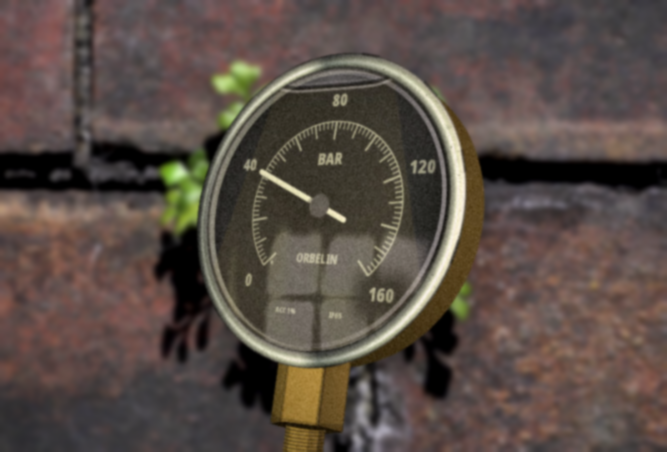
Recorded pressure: 40,bar
